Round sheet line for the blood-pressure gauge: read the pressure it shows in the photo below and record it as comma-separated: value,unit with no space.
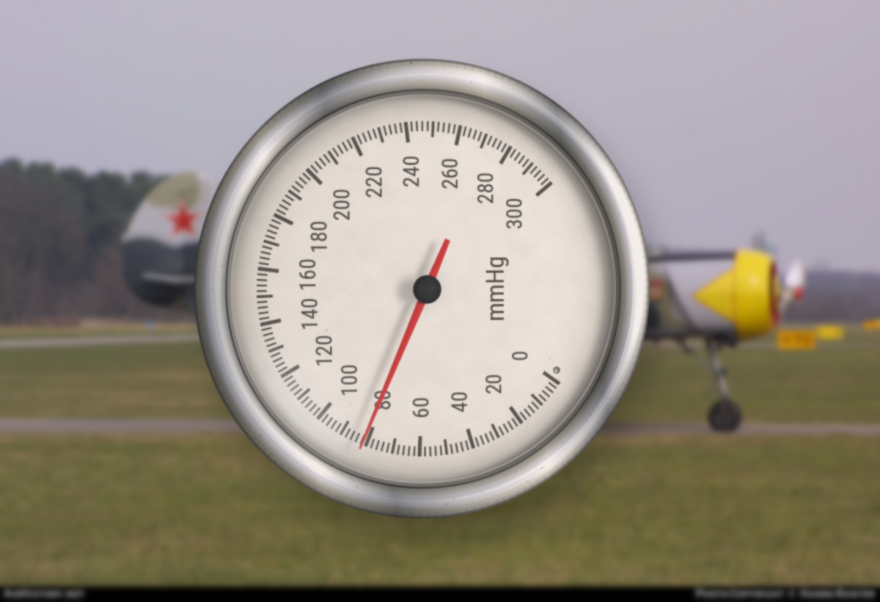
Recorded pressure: 82,mmHg
